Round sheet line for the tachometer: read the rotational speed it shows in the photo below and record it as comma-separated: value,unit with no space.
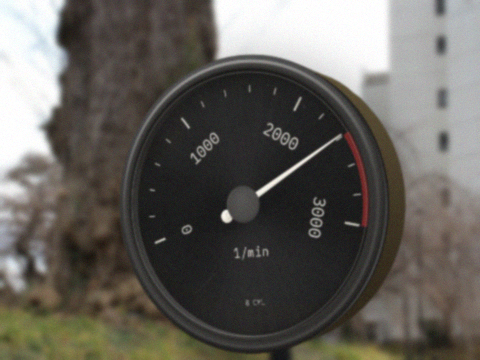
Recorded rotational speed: 2400,rpm
